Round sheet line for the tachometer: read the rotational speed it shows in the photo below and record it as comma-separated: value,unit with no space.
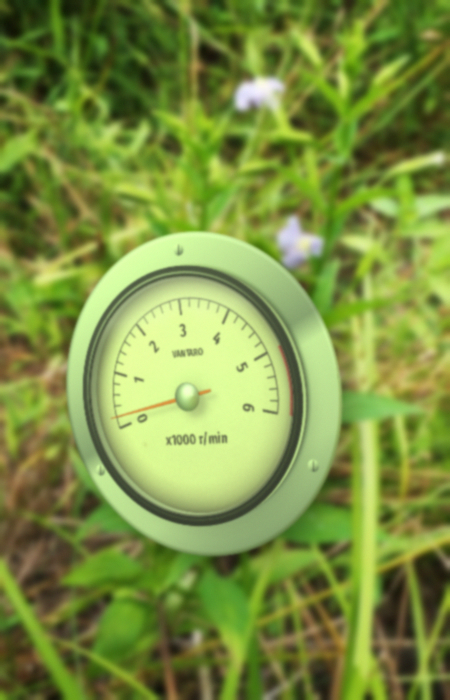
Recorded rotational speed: 200,rpm
